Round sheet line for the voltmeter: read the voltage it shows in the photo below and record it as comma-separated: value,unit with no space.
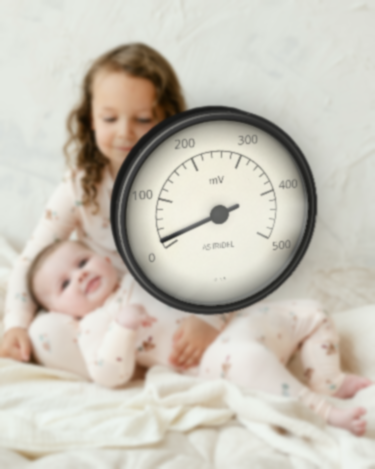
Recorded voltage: 20,mV
